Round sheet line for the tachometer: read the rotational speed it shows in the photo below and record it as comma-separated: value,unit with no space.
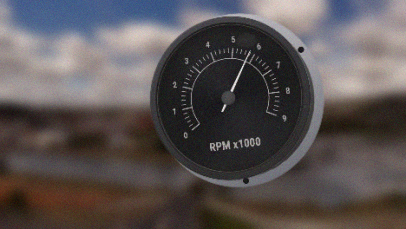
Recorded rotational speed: 5800,rpm
